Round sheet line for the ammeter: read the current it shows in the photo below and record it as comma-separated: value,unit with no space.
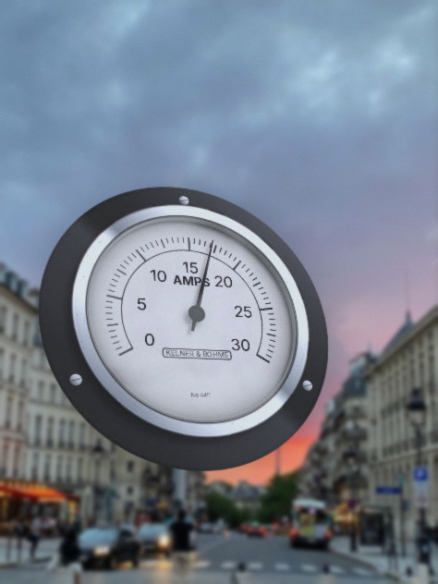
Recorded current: 17,A
